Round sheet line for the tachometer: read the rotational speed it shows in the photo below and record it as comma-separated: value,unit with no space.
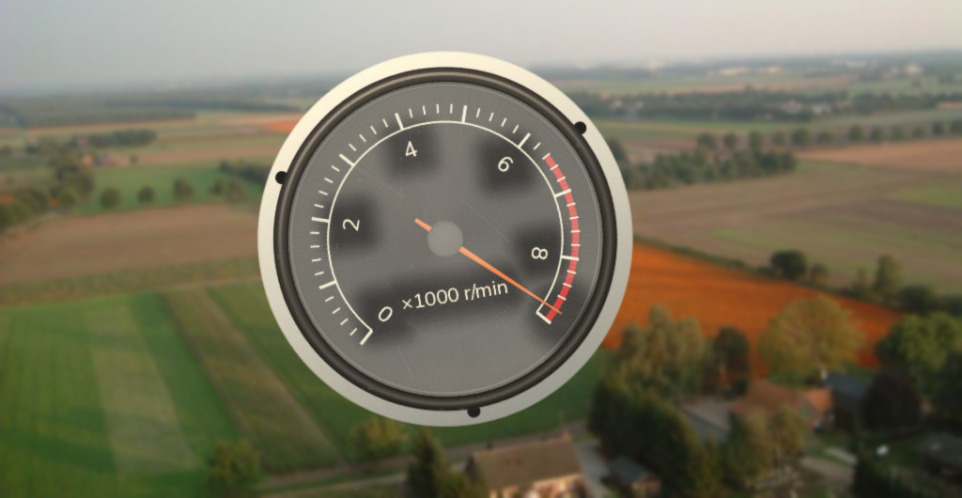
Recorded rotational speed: 8800,rpm
